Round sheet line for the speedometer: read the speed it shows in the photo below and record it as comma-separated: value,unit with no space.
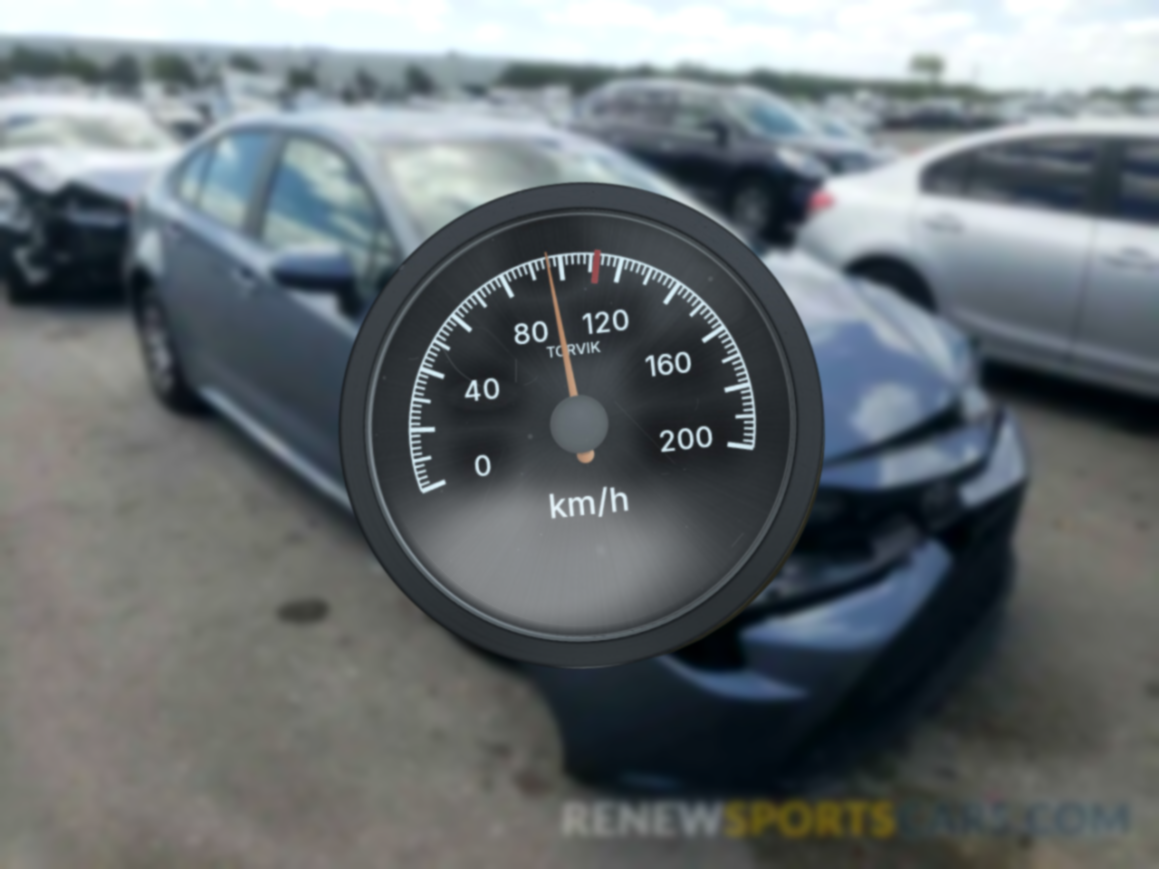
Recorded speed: 96,km/h
